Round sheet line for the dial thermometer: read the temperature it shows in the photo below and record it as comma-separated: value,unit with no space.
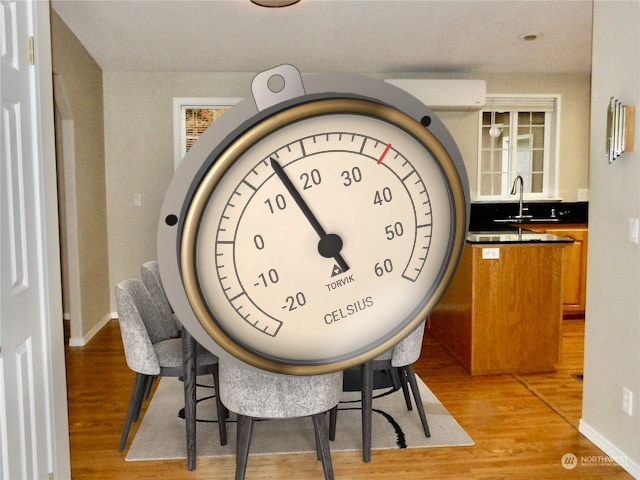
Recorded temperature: 15,°C
